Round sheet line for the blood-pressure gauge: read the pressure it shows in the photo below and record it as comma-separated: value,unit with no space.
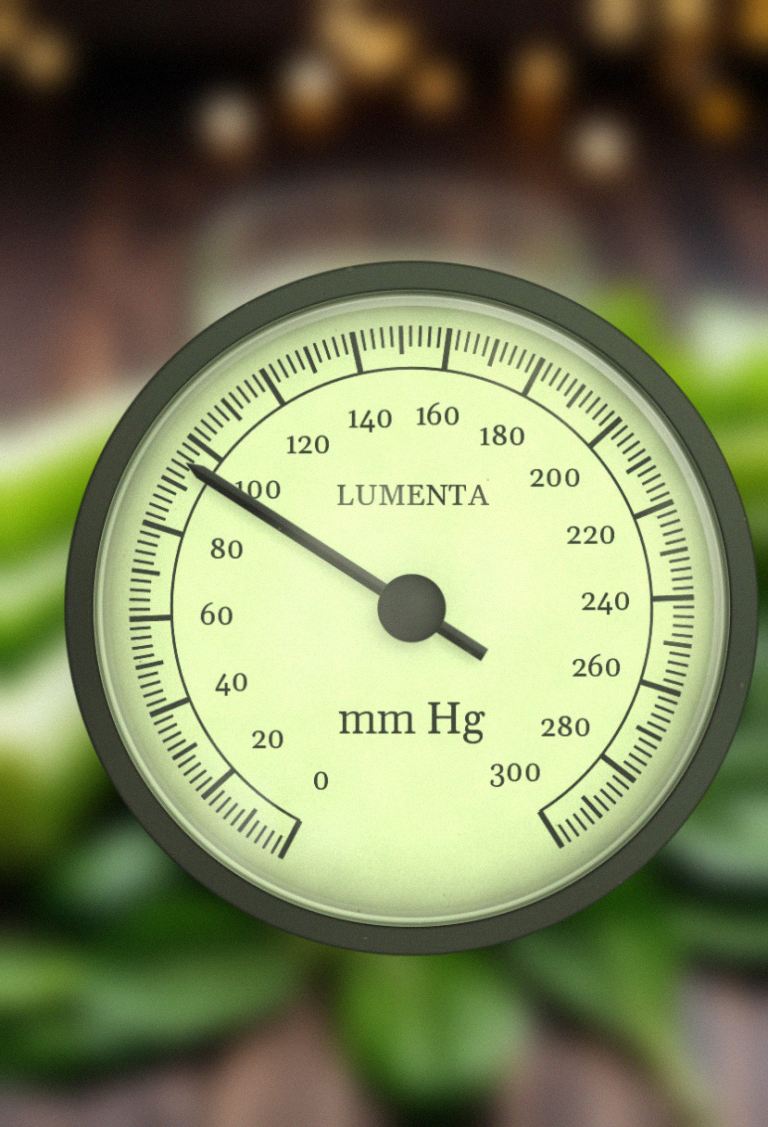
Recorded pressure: 95,mmHg
